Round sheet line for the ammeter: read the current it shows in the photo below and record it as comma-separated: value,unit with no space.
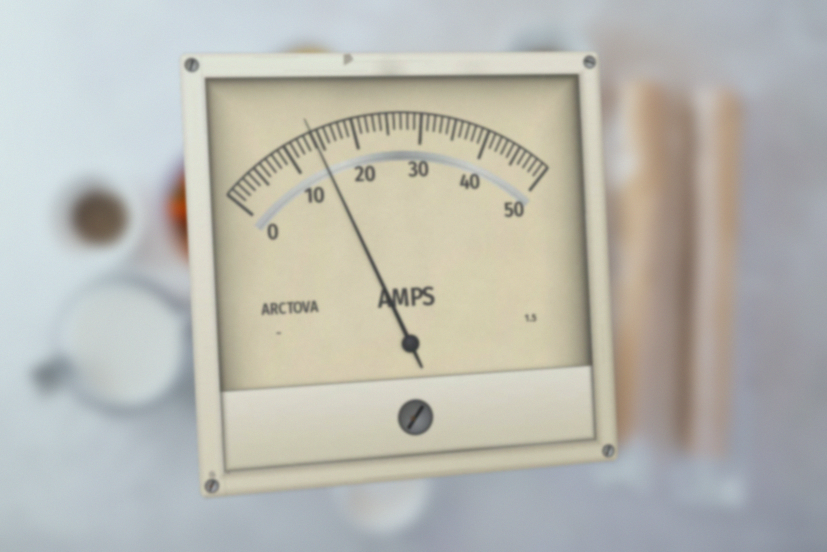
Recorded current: 14,A
